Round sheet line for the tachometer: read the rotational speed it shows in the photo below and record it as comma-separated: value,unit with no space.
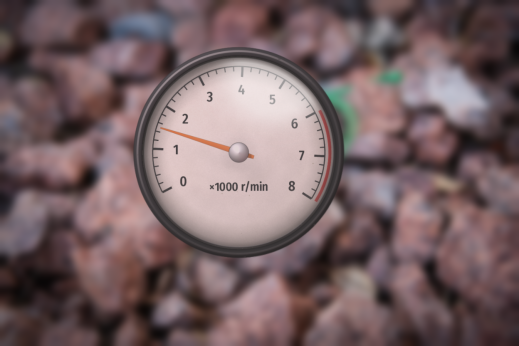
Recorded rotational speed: 1500,rpm
